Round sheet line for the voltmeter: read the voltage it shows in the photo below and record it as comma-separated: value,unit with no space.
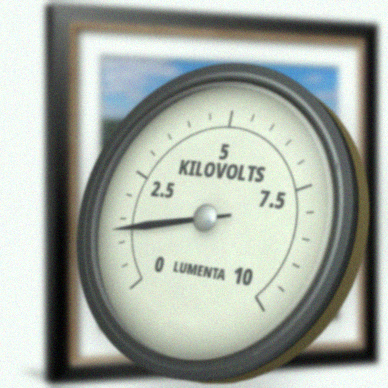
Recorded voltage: 1.25,kV
